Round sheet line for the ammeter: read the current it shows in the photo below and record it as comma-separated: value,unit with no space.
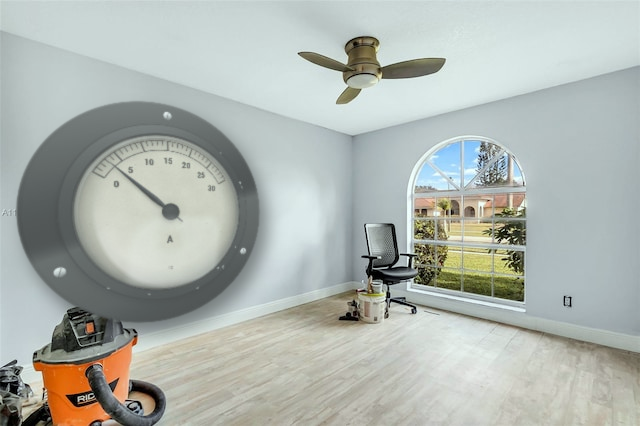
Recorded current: 3,A
